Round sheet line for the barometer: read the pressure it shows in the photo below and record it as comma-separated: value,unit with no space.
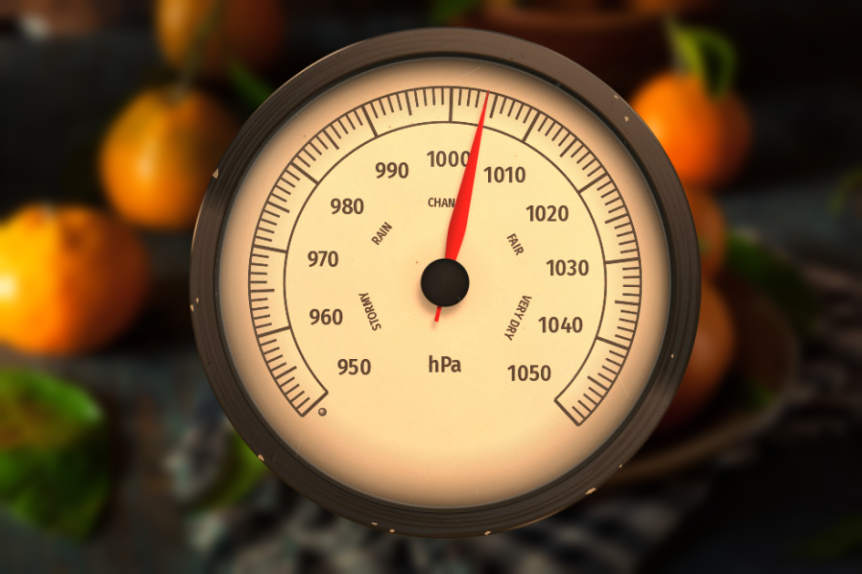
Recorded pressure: 1004,hPa
